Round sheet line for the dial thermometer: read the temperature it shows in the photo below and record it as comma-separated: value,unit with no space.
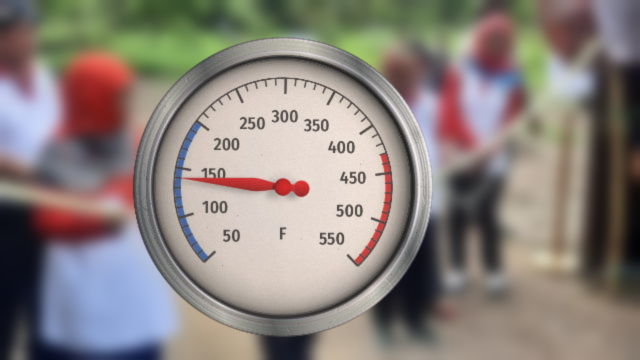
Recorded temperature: 140,°F
